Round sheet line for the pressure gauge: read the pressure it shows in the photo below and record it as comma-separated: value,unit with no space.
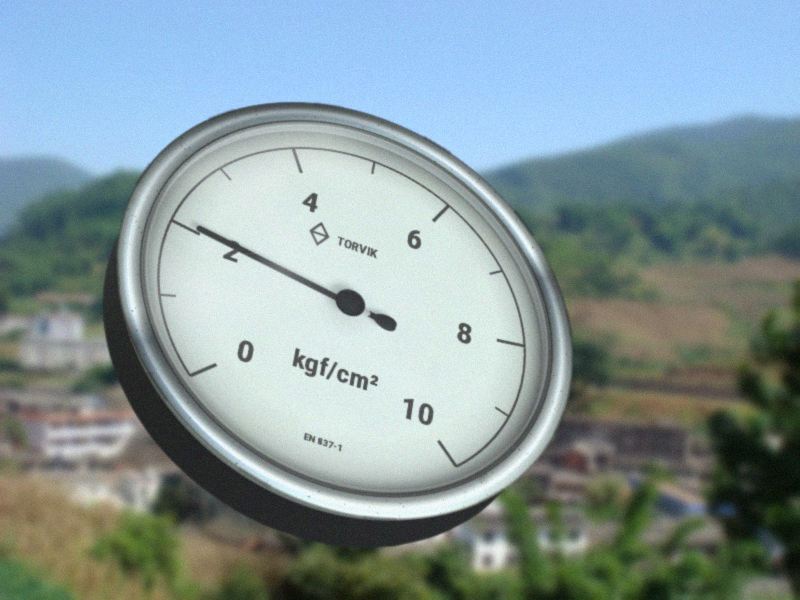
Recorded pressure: 2,kg/cm²
